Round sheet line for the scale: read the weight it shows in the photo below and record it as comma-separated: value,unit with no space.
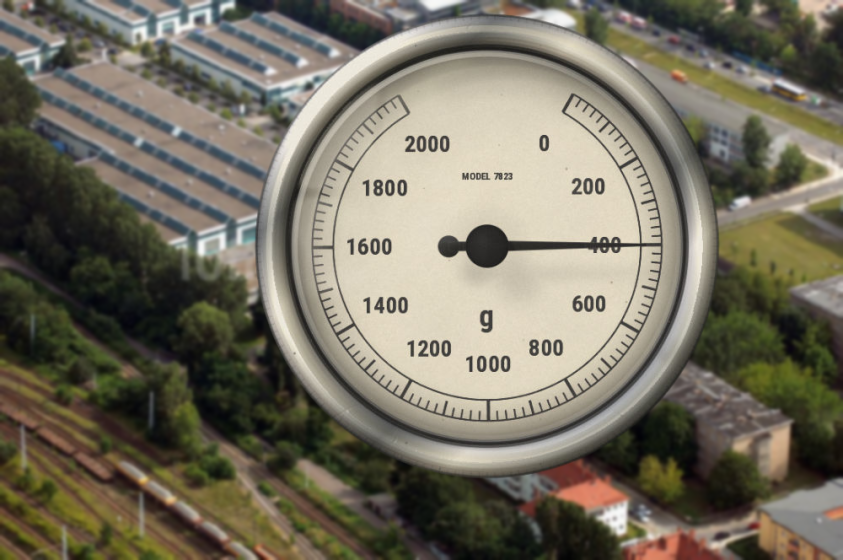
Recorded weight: 400,g
